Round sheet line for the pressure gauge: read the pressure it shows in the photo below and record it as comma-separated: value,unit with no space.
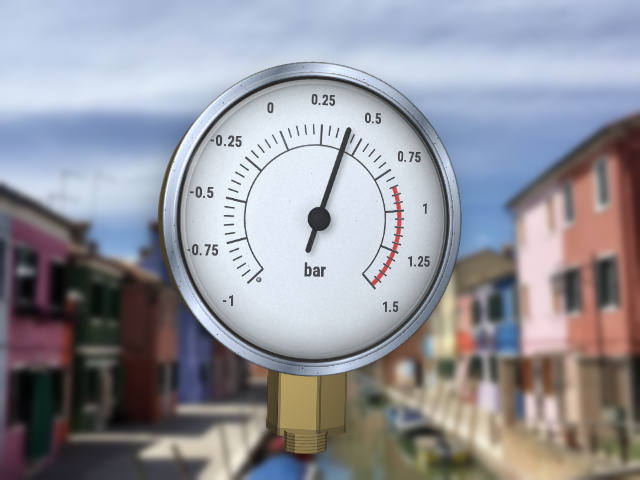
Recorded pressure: 0.4,bar
